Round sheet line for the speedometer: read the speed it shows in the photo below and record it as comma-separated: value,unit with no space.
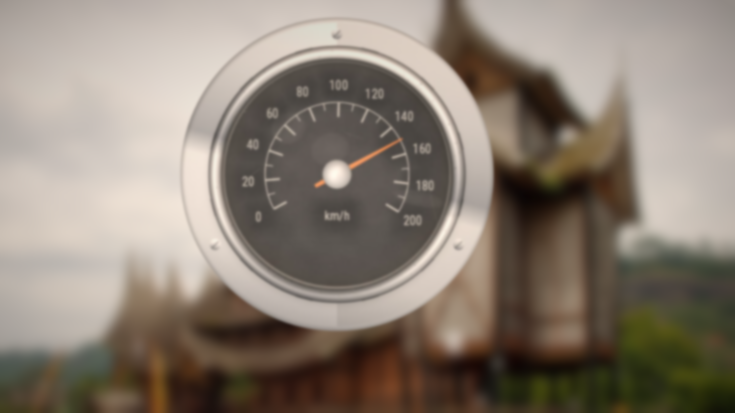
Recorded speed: 150,km/h
